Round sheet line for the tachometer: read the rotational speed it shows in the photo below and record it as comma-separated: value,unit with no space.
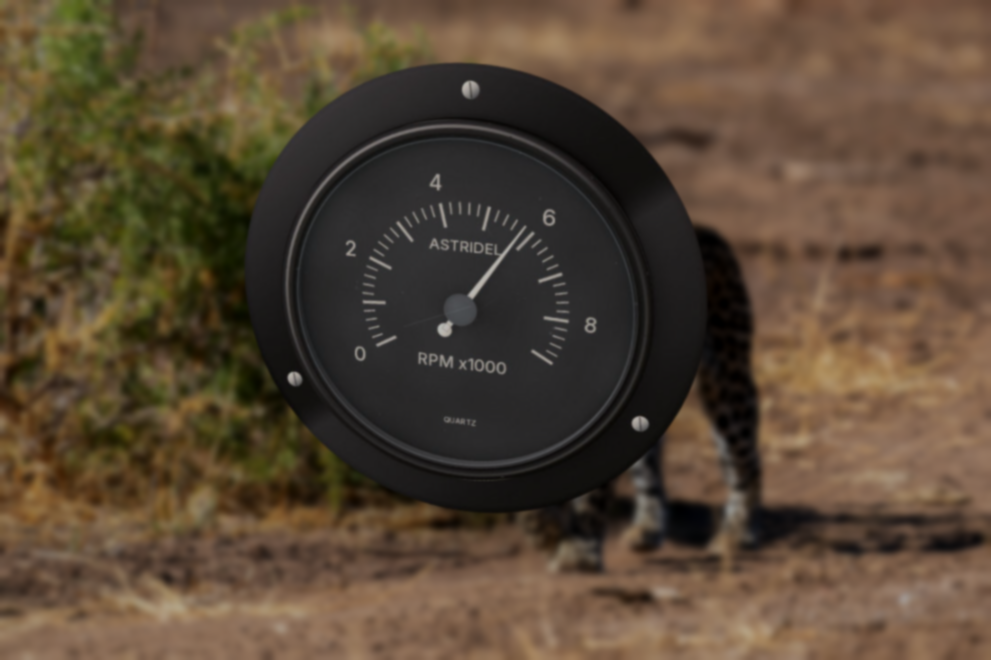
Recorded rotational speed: 5800,rpm
